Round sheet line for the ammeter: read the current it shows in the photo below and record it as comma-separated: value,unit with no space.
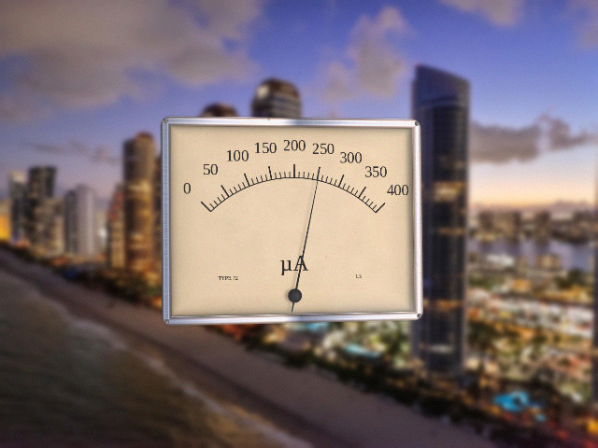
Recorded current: 250,µA
